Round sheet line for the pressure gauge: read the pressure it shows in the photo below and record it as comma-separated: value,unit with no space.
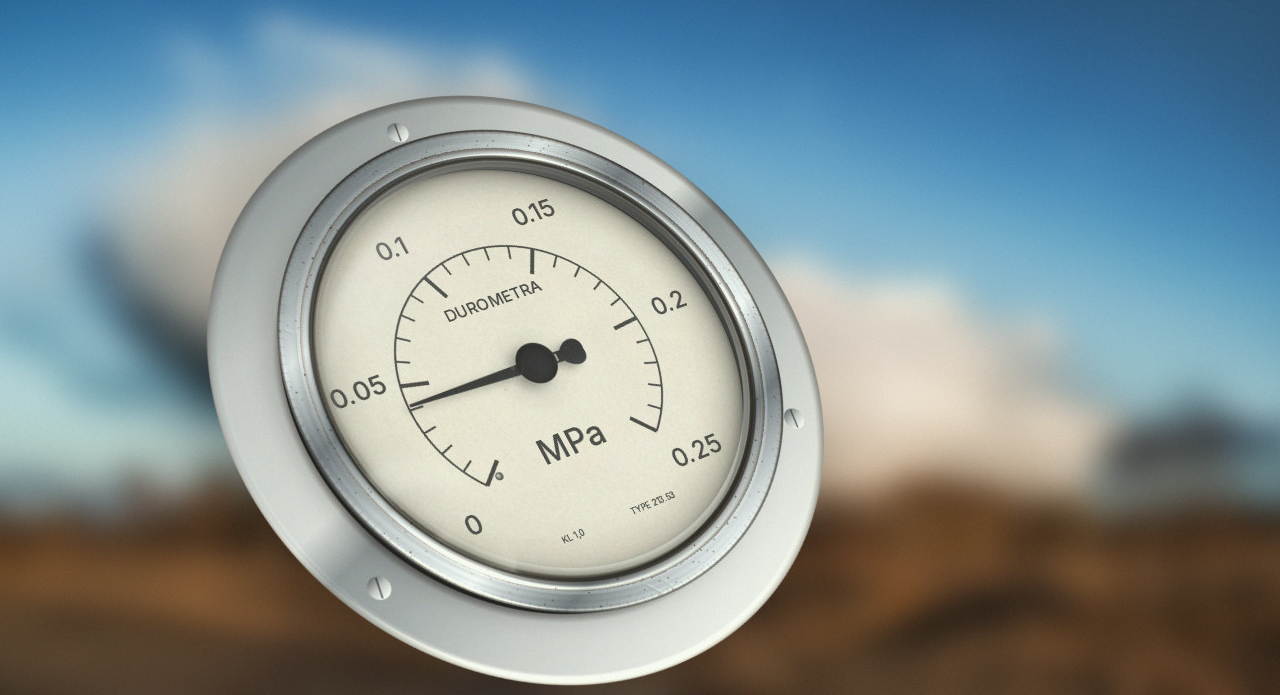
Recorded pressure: 0.04,MPa
